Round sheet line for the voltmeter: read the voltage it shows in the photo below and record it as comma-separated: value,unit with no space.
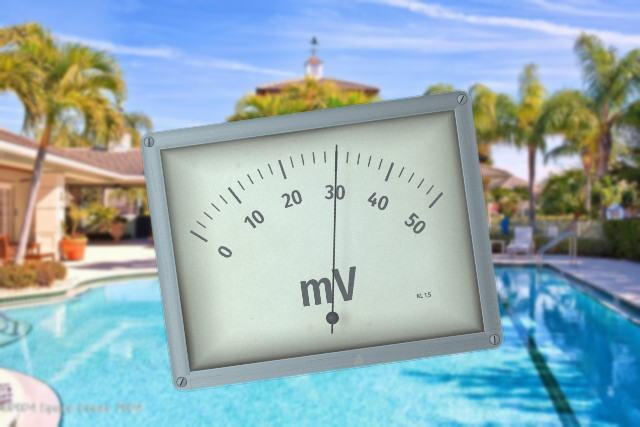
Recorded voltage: 30,mV
